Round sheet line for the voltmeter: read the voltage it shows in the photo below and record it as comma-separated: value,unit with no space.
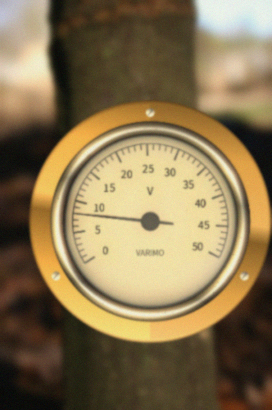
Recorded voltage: 8,V
